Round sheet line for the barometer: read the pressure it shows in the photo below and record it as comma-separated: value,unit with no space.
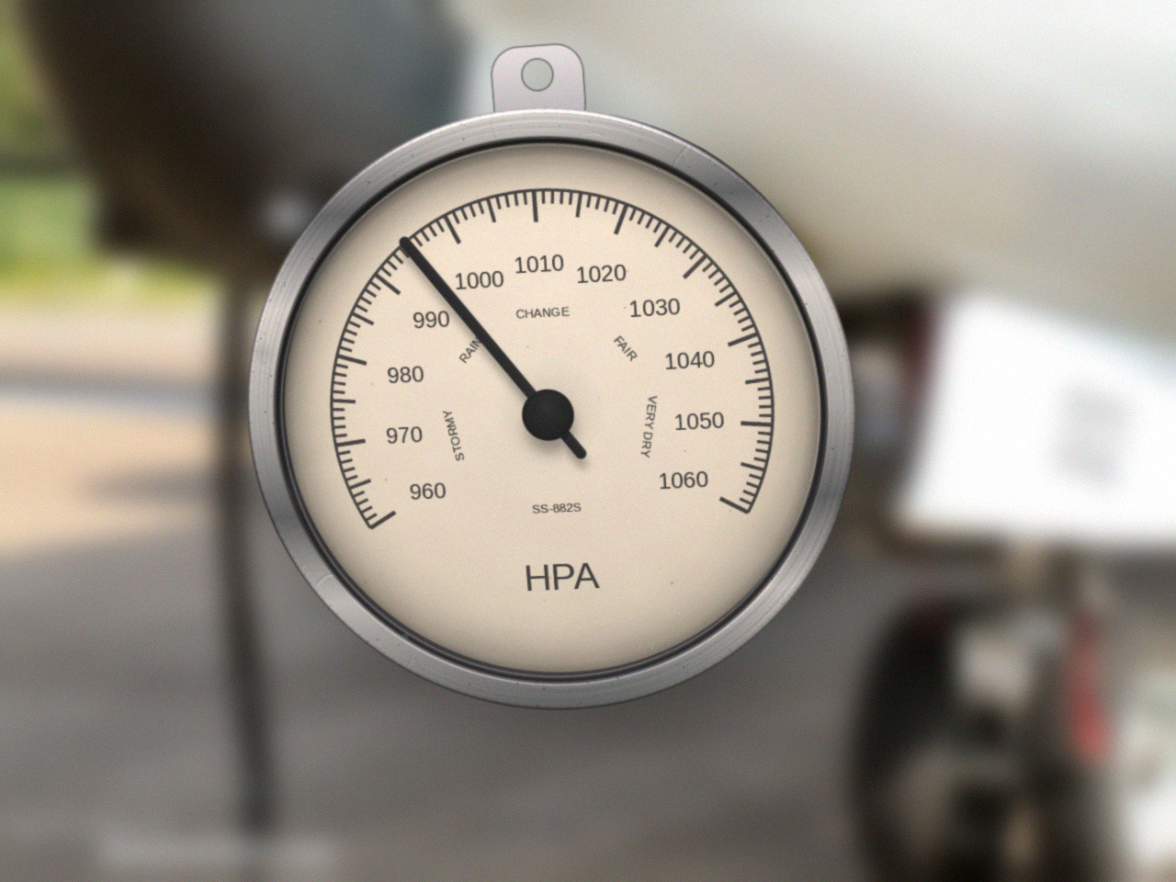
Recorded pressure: 995,hPa
